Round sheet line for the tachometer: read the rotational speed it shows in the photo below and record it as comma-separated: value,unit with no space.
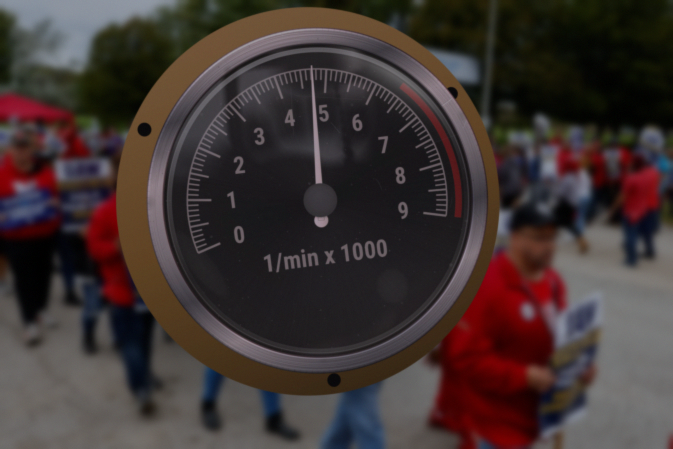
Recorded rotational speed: 4700,rpm
